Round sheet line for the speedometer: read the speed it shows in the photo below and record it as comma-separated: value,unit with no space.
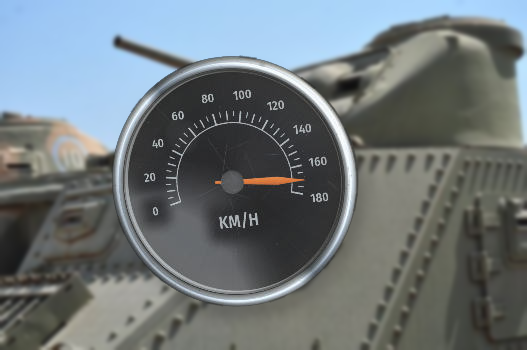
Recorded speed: 170,km/h
